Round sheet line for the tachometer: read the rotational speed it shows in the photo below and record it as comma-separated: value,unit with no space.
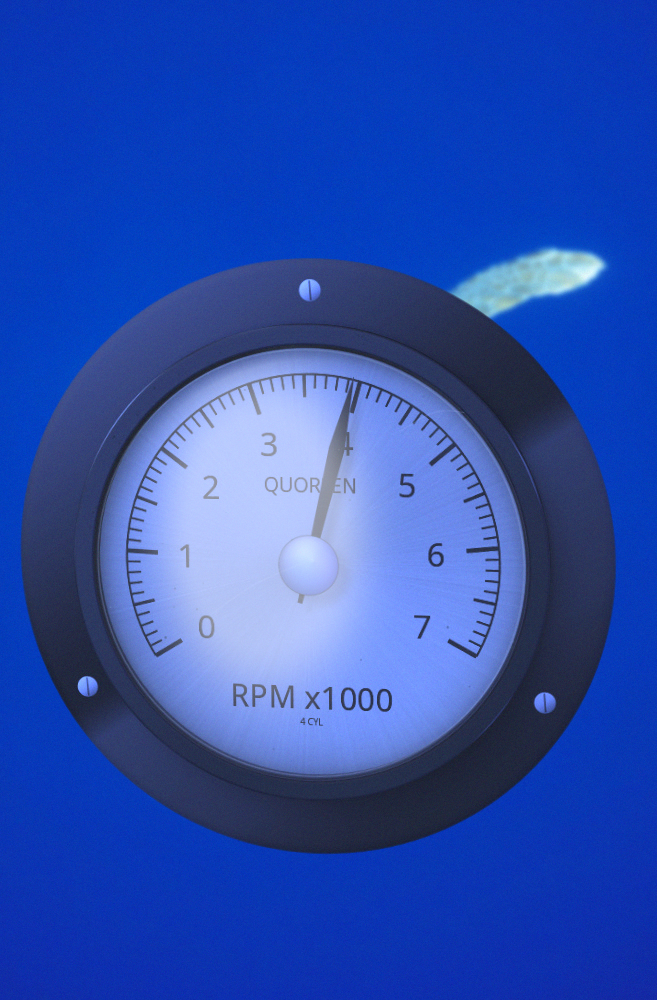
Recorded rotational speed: 3950,rpm
